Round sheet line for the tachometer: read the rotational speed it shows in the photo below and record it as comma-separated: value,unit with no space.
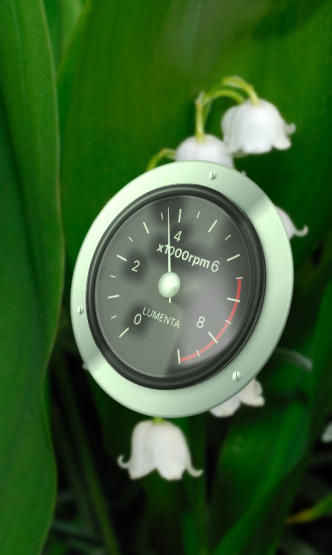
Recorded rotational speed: 3750,rpm
